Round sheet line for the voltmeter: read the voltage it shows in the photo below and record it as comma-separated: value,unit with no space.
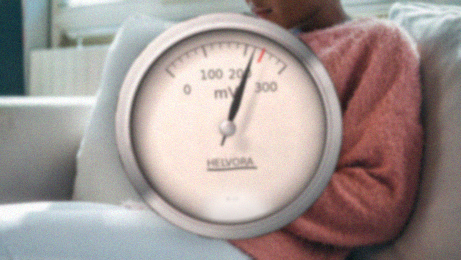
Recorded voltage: 220,mV
